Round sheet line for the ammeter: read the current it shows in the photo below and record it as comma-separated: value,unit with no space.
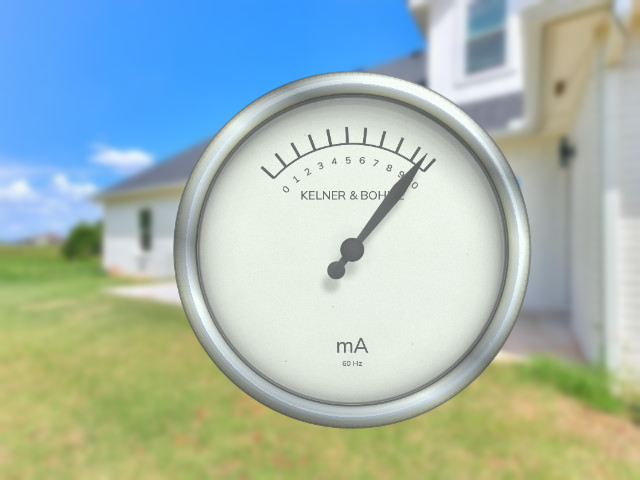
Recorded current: 9.5,mA
